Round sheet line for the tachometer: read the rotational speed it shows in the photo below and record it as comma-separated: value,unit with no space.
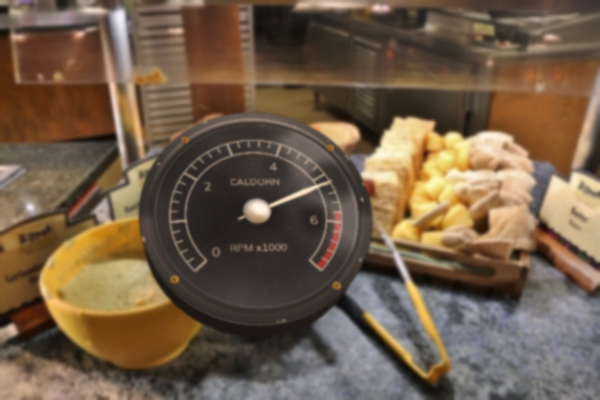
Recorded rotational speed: 5200,rpm
